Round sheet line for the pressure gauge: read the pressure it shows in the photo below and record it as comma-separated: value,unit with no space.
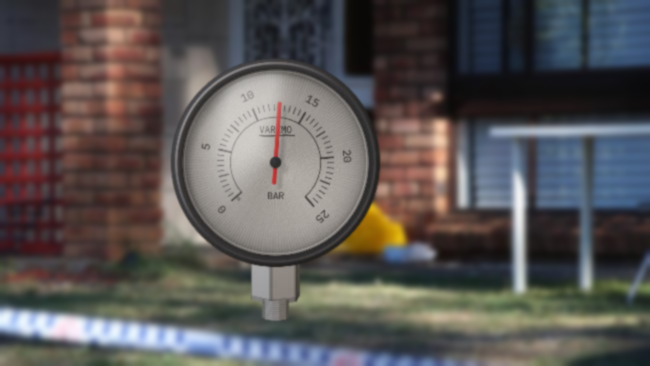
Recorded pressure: 12.5,bar
